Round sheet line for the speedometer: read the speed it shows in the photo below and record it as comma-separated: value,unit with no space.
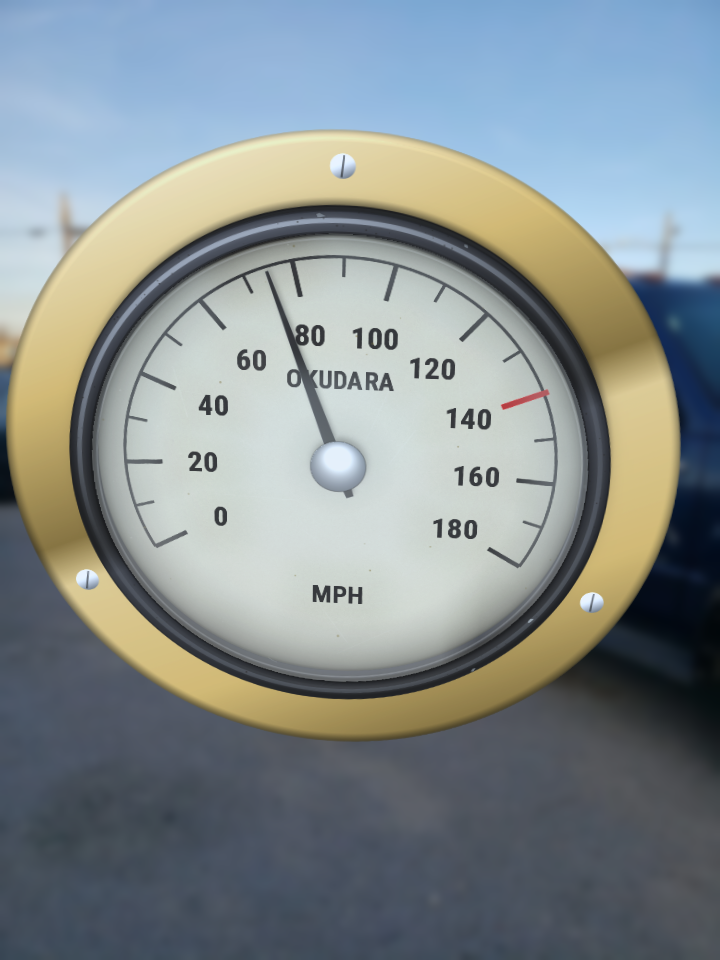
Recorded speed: 75,mph
